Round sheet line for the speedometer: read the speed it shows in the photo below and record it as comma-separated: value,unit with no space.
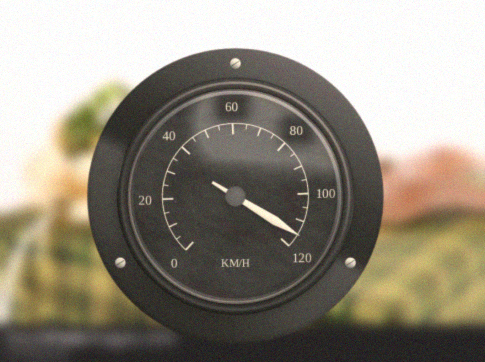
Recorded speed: 115,km/h
